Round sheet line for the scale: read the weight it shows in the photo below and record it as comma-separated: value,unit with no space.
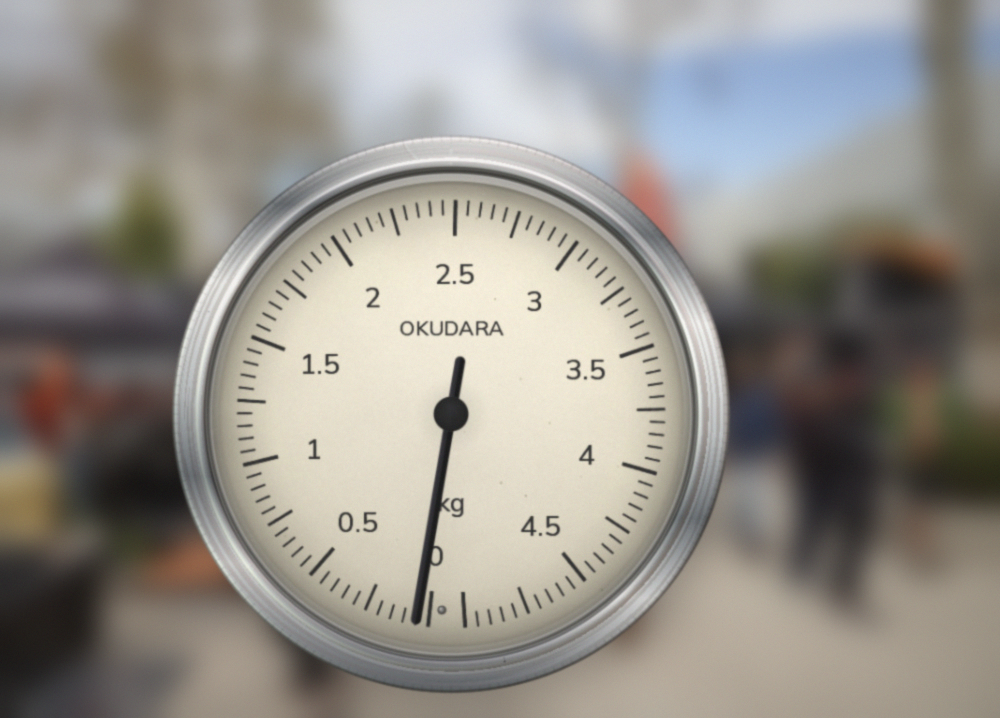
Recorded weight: 0.05,kg
